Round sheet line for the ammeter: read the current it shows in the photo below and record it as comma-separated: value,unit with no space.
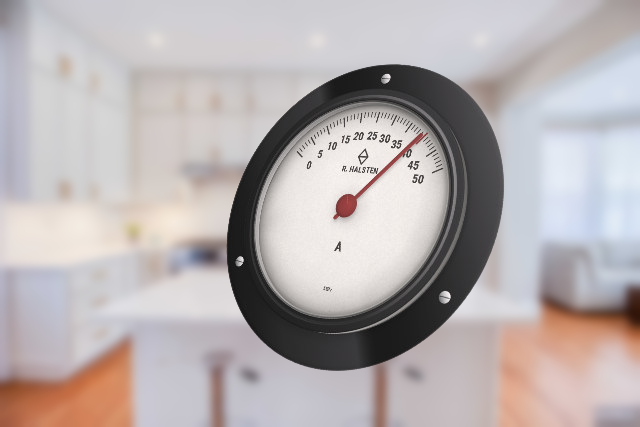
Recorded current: 40,A
